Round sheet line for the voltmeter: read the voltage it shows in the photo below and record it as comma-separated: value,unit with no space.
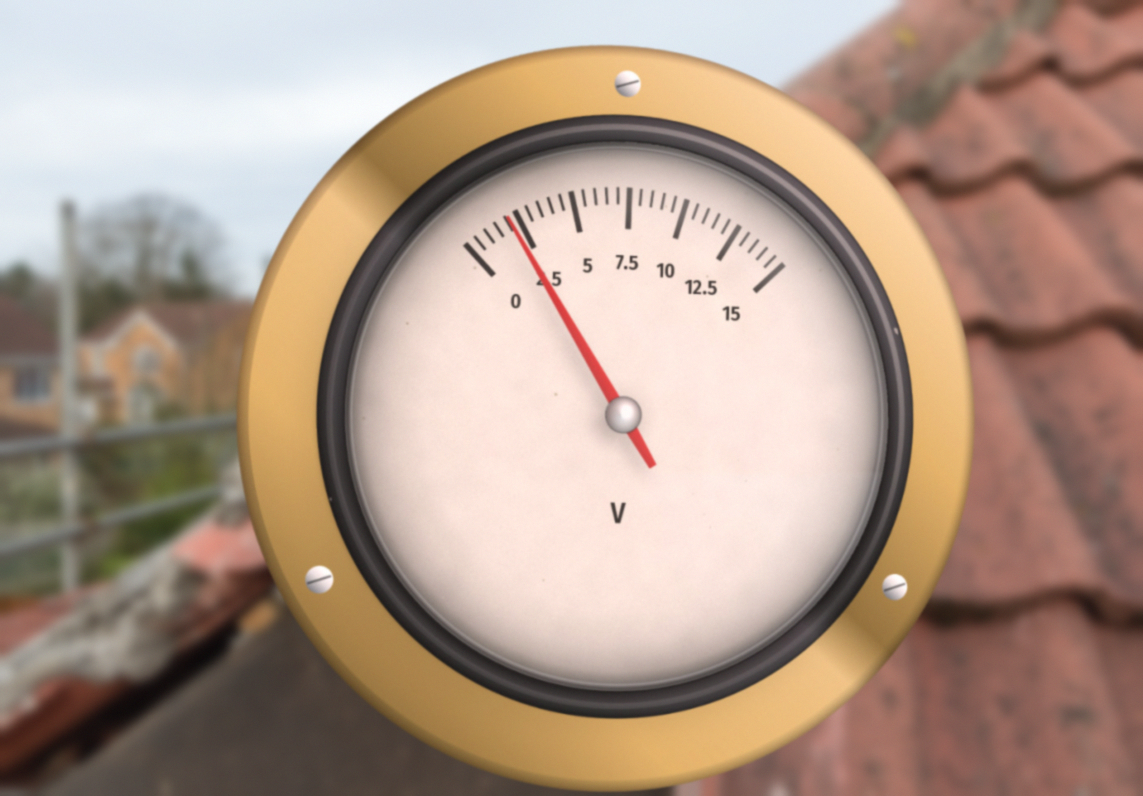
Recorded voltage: 2,V
